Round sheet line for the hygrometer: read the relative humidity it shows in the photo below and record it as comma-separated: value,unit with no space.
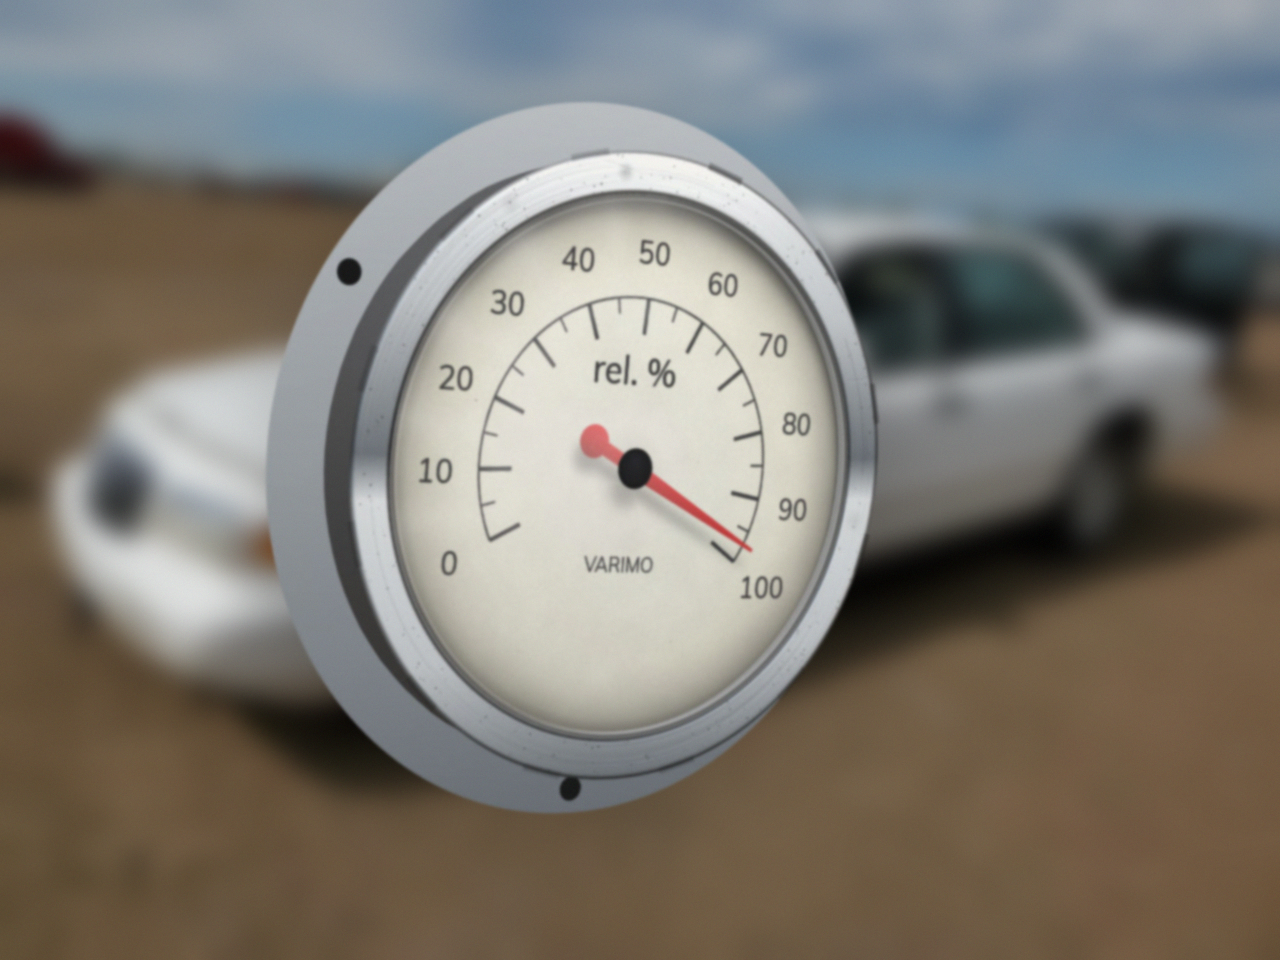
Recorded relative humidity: 97.5,%
